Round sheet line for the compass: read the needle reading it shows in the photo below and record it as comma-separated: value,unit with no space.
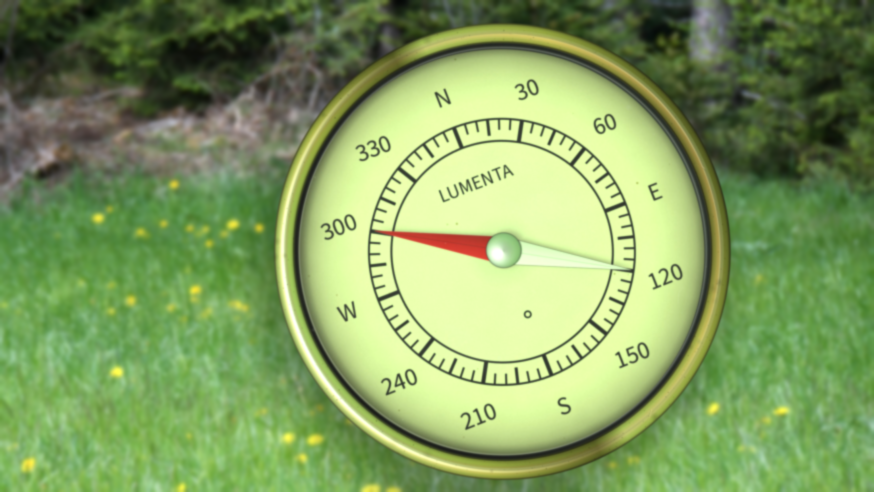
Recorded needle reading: 300,°
